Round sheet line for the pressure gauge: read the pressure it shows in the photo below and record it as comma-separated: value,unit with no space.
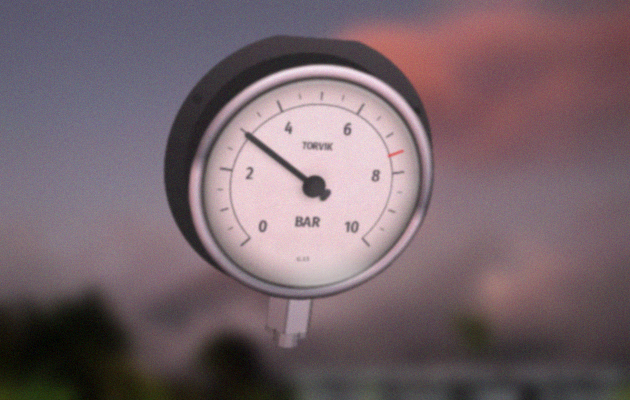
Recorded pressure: 3,bar
